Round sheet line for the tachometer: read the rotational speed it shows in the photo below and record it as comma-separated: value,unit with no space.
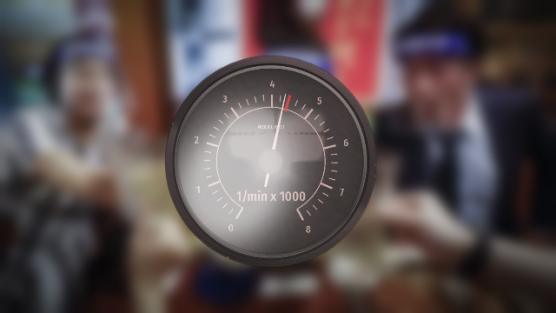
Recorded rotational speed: 4300,rpm
